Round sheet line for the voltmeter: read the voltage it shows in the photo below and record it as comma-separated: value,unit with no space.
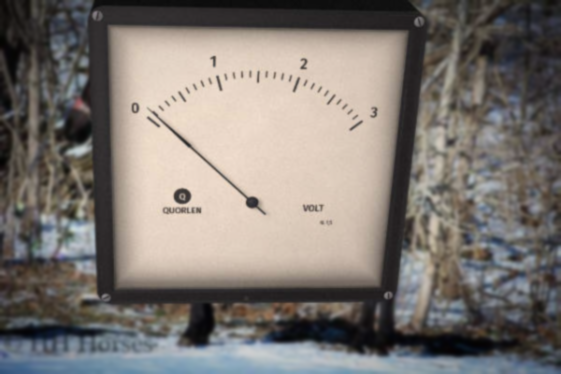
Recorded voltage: 0.1,V
